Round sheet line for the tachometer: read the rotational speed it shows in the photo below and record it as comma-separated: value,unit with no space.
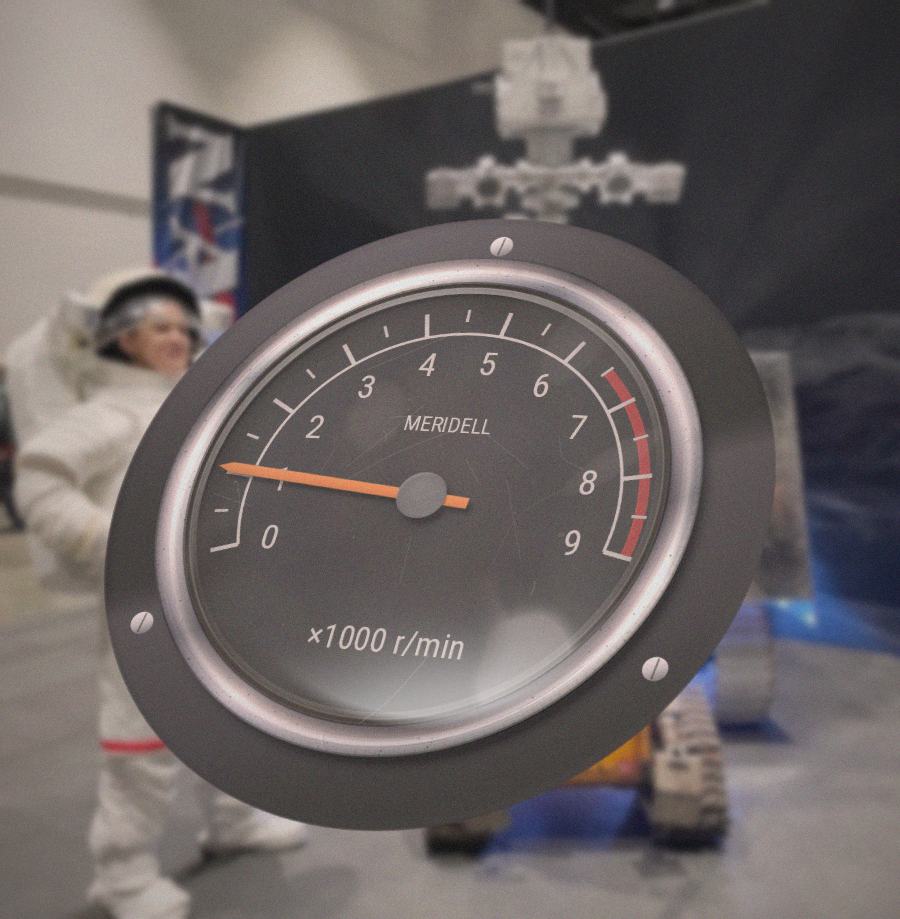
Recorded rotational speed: 1000,rpm
